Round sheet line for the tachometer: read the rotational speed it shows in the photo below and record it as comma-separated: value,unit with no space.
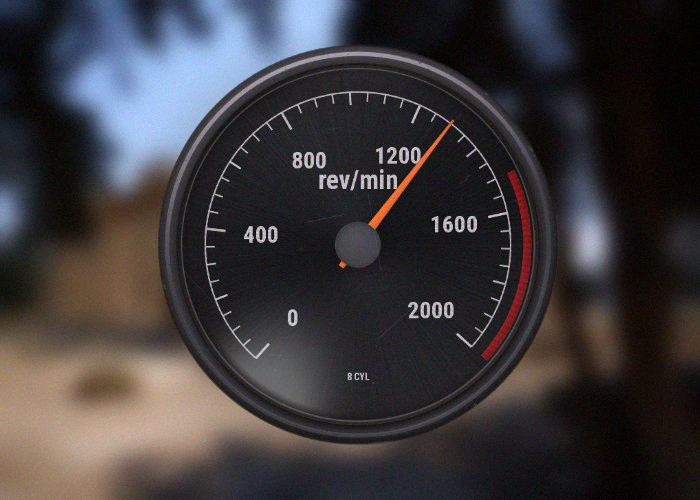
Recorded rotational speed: 1300,rpm
